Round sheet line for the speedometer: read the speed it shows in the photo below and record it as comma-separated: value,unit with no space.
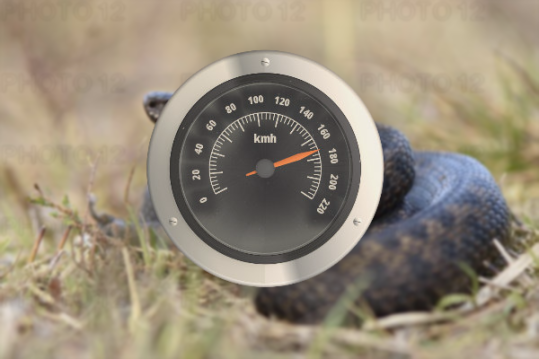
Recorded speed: 172,km/h
